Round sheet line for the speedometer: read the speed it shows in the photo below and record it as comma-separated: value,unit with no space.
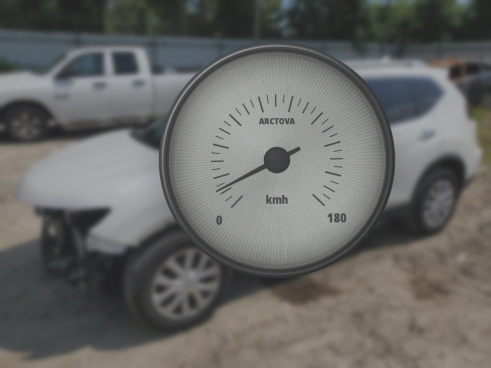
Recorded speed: 12.5,km/h
